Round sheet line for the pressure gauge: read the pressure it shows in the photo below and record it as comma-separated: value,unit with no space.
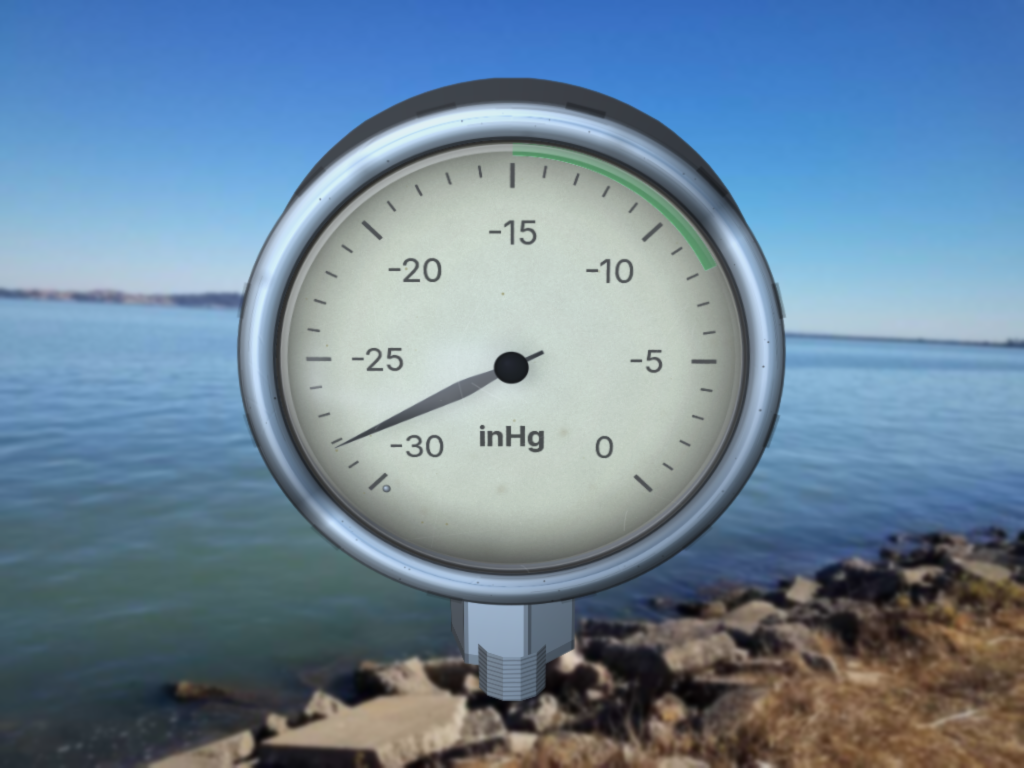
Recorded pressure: -28,inHg
